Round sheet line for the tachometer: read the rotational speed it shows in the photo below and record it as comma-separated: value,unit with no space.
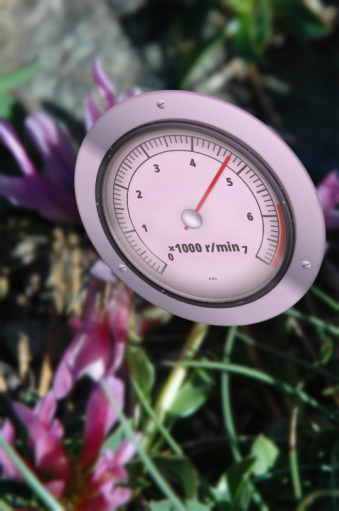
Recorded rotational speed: 4700,rpm
